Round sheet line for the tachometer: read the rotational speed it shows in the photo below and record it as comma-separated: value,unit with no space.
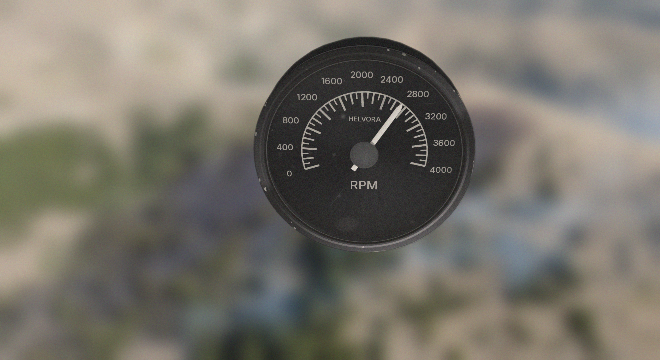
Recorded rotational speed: 2700,rpm
